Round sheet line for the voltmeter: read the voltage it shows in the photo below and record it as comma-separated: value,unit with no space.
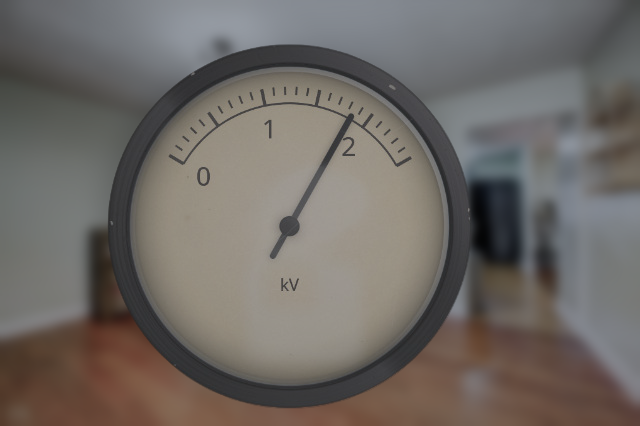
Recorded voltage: 1.85,kV
